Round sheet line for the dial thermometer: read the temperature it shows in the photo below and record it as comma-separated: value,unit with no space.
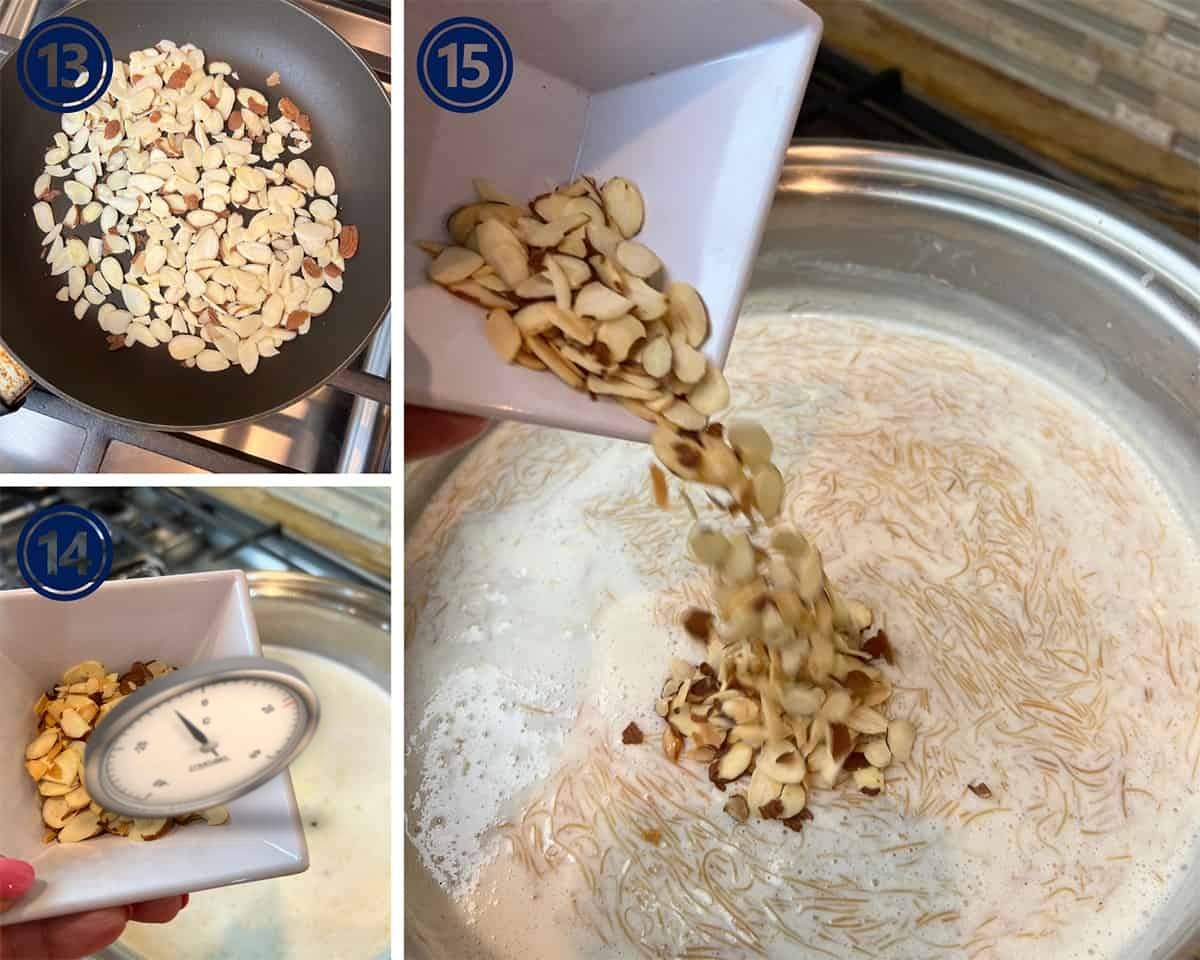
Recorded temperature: -6,°C
